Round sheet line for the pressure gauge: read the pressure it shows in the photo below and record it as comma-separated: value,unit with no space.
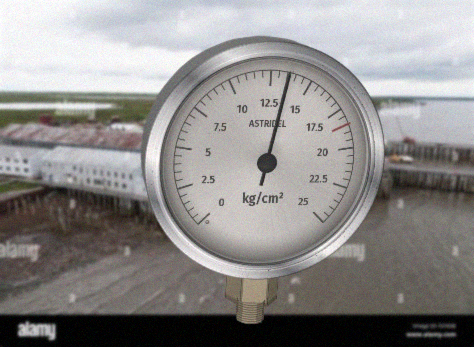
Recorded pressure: 13.5,kg/cm²
